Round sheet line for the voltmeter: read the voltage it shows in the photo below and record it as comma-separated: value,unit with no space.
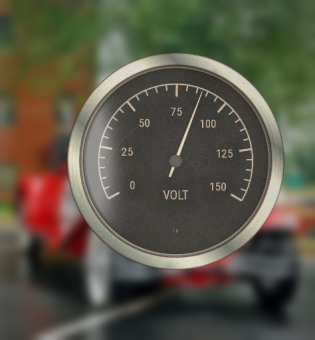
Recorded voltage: 87.5,V
